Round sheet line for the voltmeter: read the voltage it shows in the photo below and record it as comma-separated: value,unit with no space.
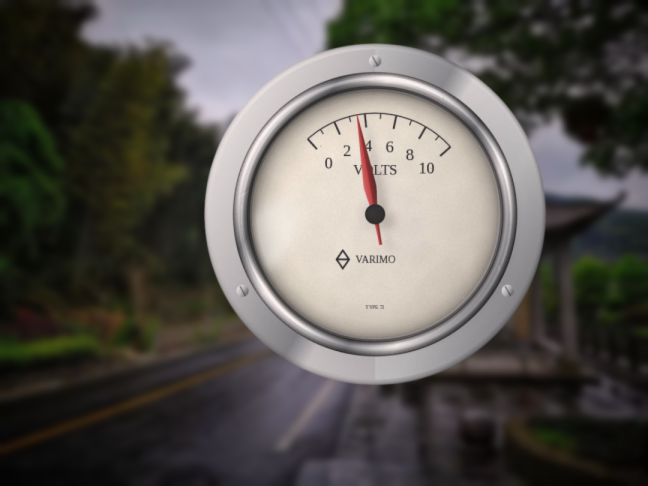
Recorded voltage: 3.5,V
